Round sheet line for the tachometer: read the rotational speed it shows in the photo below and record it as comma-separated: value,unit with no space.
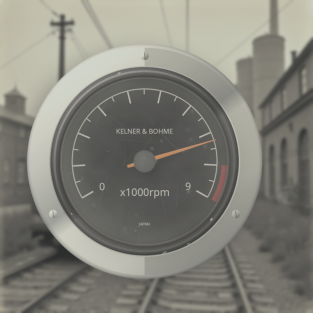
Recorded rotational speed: 7250,rpm
